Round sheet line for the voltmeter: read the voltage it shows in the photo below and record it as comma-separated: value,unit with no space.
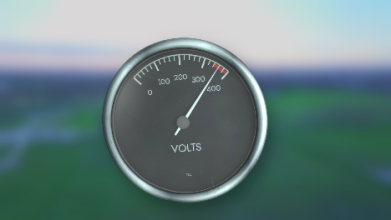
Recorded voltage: 360,V
